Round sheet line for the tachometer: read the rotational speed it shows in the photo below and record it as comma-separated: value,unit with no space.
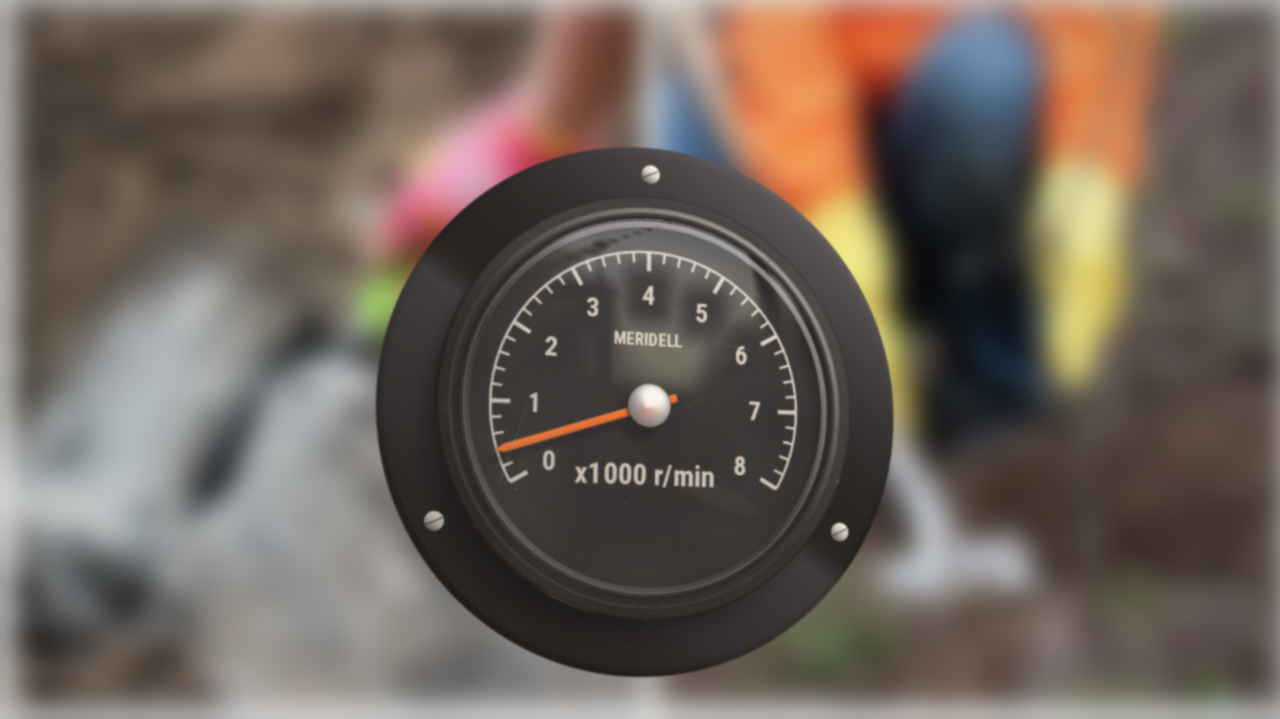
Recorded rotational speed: 400,rpm
